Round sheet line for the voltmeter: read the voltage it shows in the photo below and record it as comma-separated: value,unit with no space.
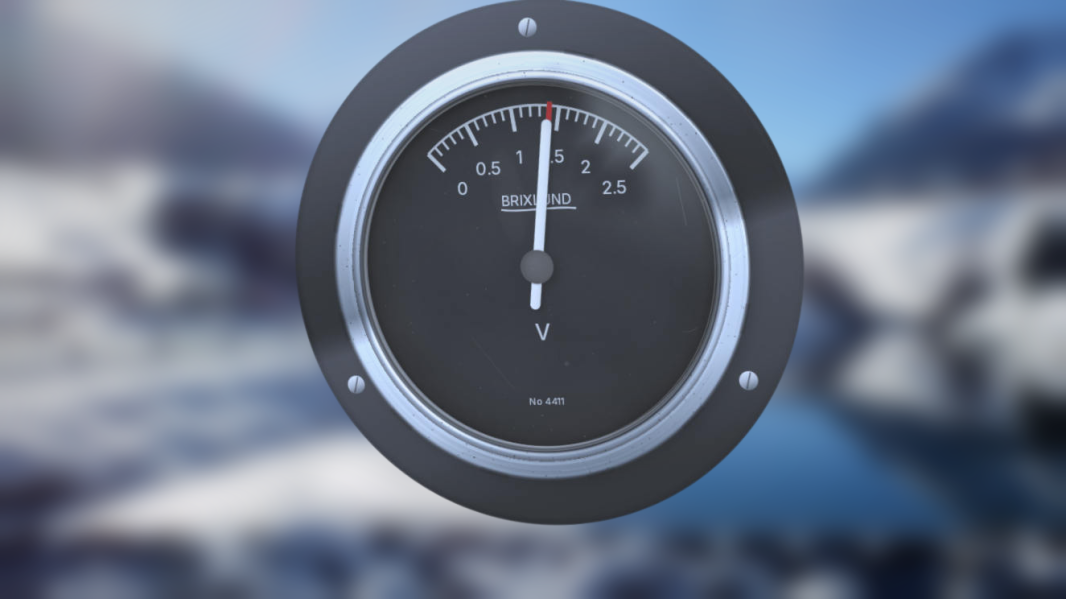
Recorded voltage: 1.4,V
